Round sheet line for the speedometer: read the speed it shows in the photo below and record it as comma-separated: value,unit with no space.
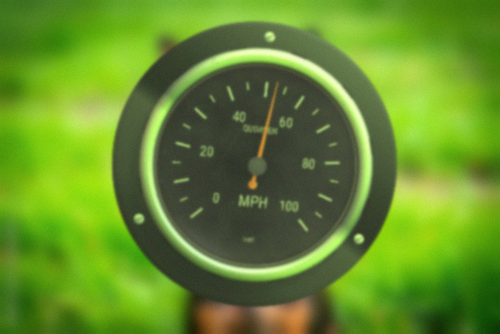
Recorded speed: 52.5,mph
